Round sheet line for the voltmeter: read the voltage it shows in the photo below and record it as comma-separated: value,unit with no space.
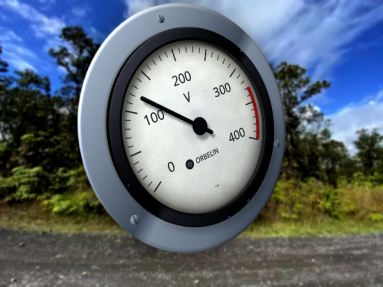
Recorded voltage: 120,V
